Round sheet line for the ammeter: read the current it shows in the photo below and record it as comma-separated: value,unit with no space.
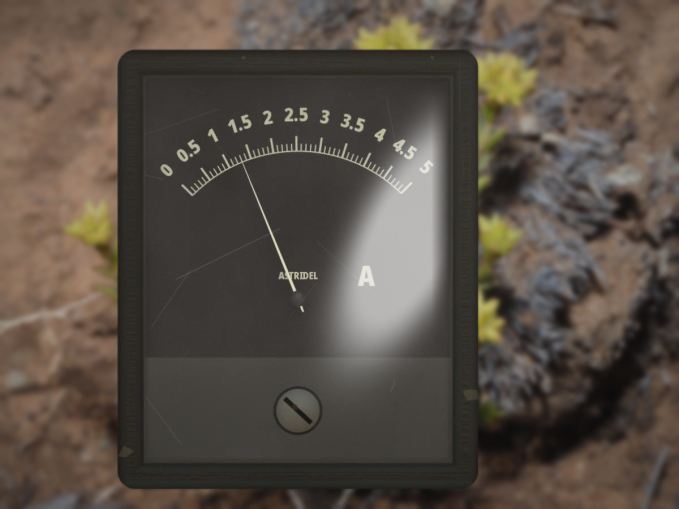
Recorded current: 1.3,A
